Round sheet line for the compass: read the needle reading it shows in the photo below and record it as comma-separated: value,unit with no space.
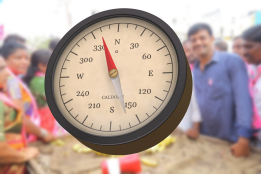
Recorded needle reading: 340,°
